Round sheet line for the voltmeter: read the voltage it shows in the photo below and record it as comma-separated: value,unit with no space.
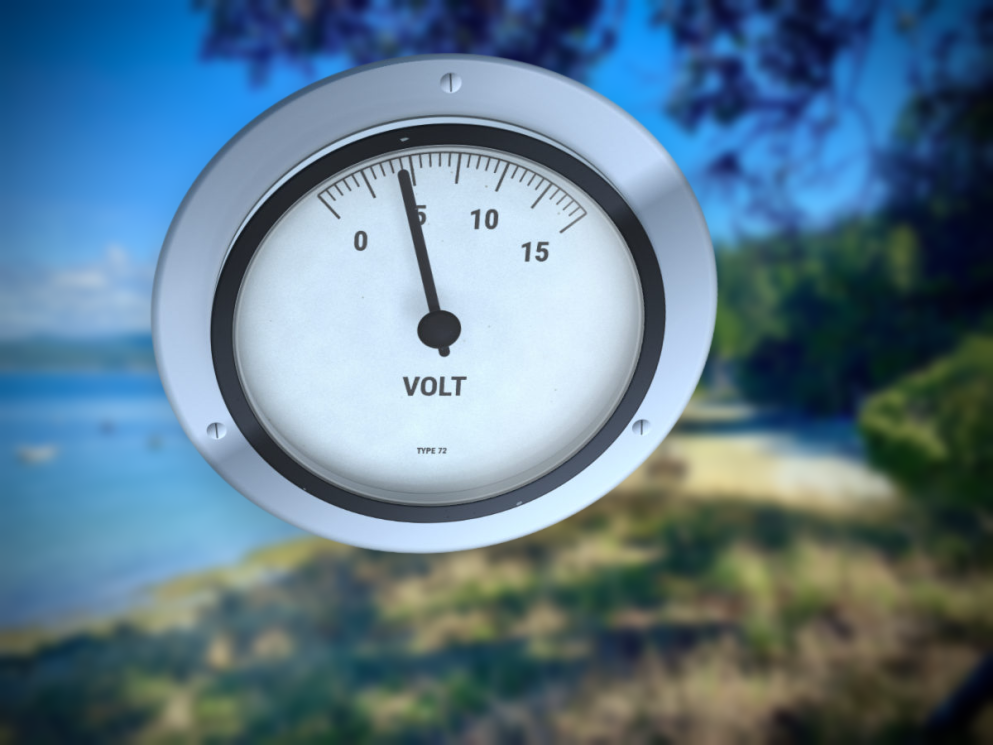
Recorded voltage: 4.5,V
